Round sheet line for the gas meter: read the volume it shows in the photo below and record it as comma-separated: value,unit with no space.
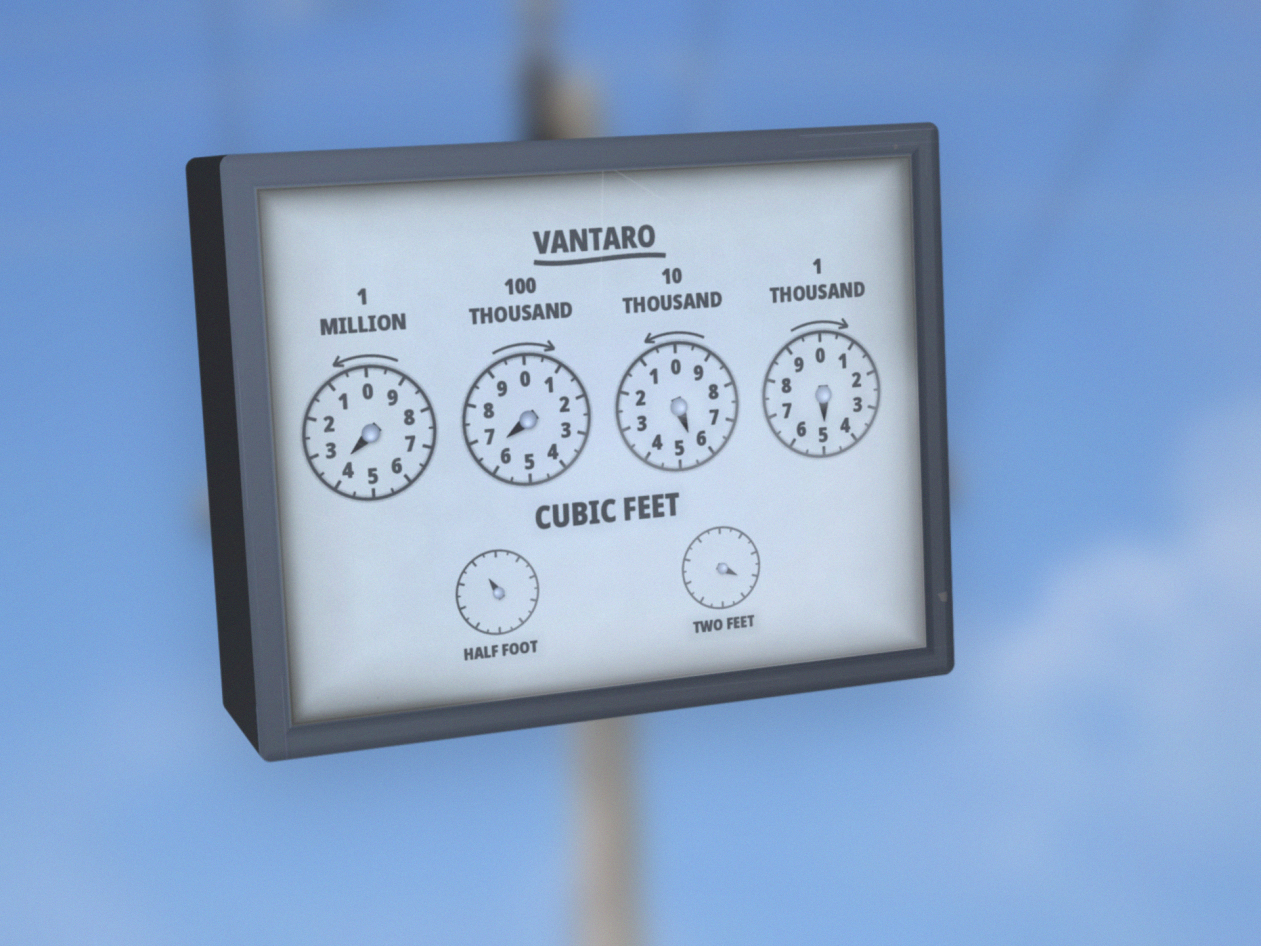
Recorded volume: 365500,ft³
